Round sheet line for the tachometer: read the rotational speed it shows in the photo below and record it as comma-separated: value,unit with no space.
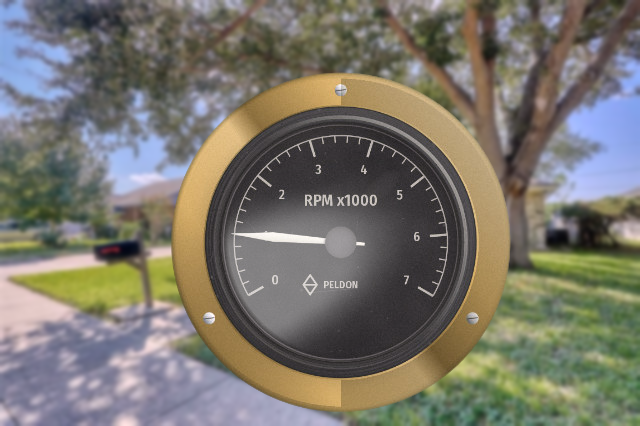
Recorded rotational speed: 1000,rpm
